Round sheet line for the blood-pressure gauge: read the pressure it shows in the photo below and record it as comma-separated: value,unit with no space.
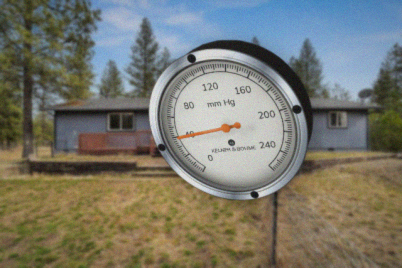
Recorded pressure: 40,mmHg
